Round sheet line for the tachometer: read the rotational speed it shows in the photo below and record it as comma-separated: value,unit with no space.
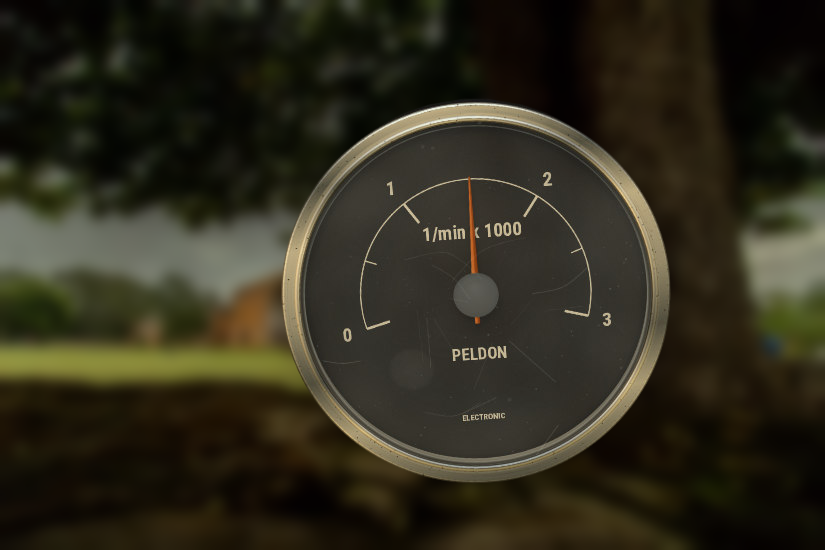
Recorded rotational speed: 1500,rpm
